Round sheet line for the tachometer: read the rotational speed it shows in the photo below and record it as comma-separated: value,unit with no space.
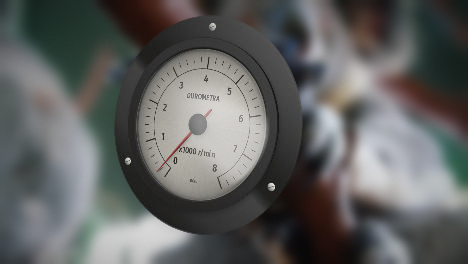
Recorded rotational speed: 200,rpm
